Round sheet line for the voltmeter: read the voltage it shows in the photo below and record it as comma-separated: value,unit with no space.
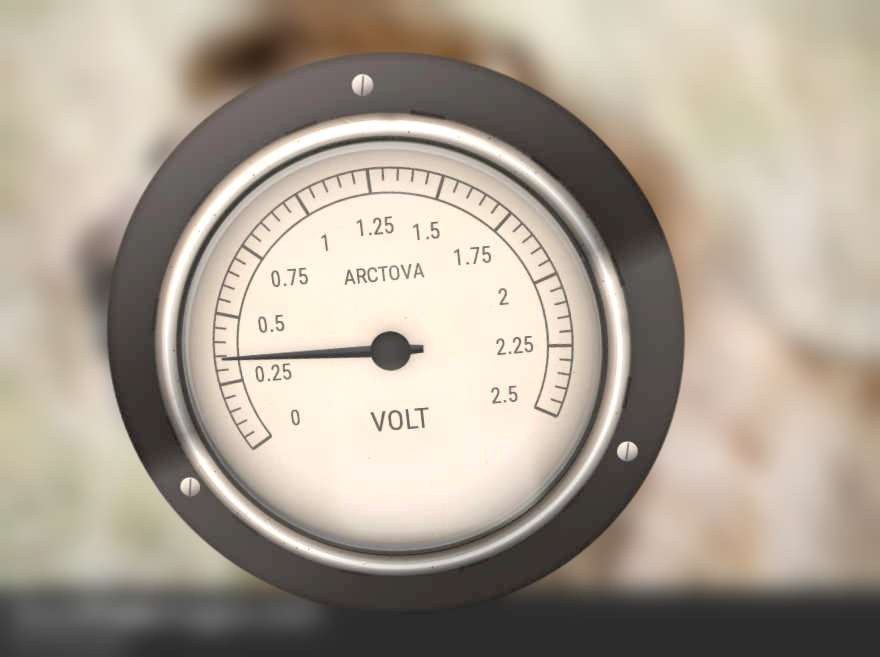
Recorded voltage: 0.35,V
